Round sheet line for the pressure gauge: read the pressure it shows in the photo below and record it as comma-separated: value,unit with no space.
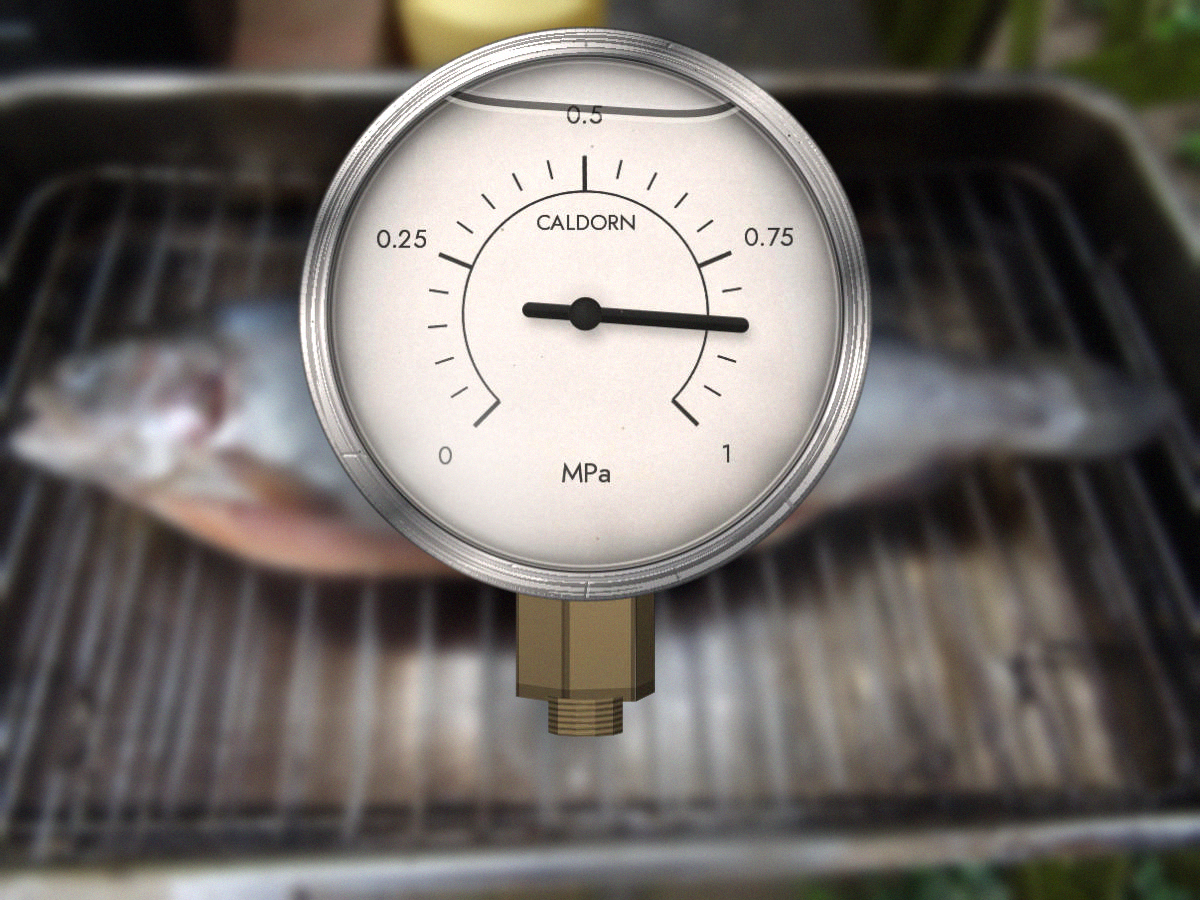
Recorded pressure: 0.85,MPa
